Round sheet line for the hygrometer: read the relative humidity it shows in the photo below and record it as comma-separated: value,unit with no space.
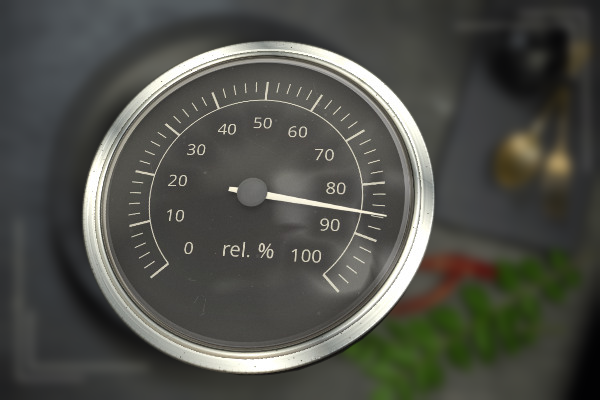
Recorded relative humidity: 86,%
